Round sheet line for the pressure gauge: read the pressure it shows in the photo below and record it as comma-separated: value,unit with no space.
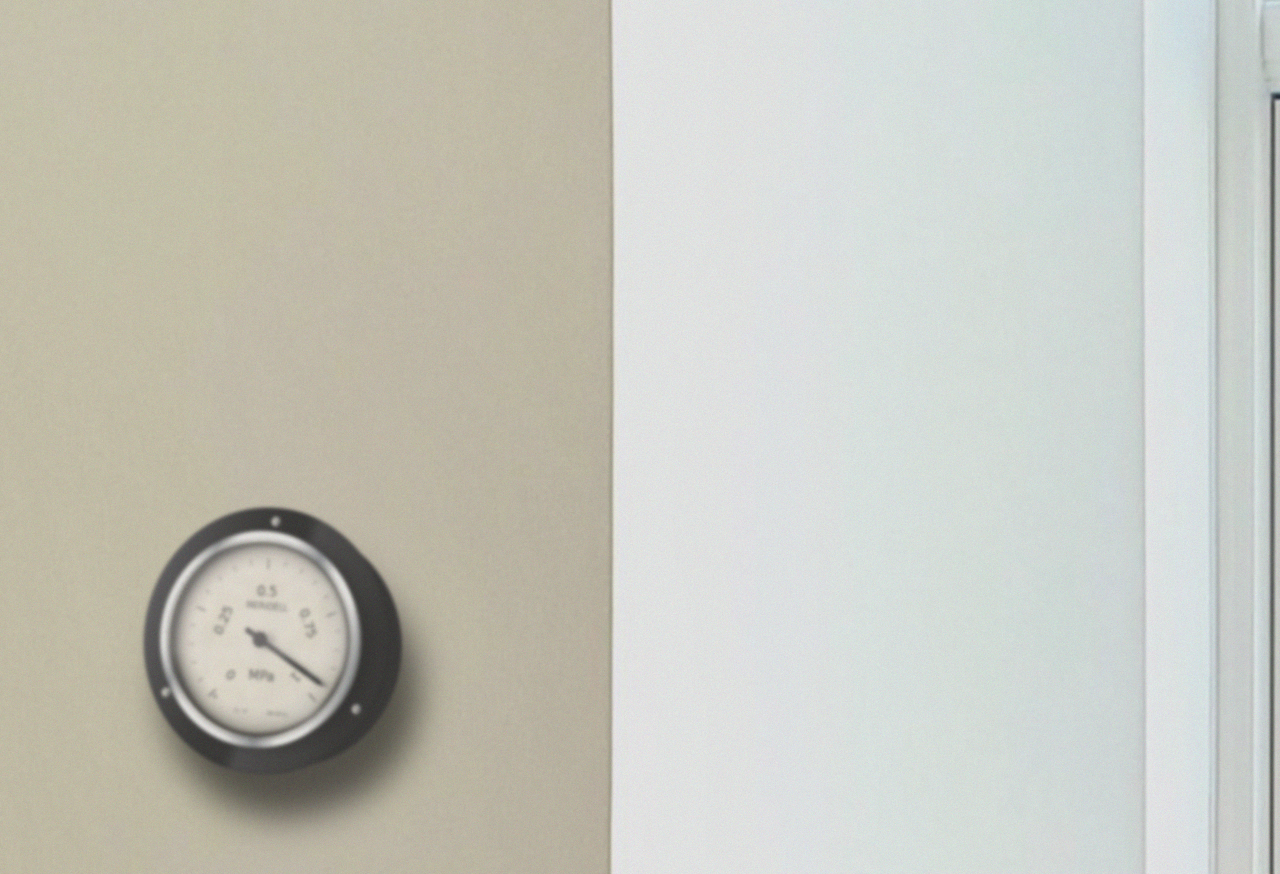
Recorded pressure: 0.95,MPa
